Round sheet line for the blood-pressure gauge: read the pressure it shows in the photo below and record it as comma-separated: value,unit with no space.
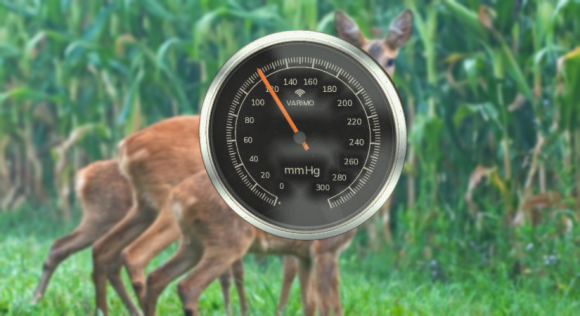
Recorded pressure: 120,mmHg
